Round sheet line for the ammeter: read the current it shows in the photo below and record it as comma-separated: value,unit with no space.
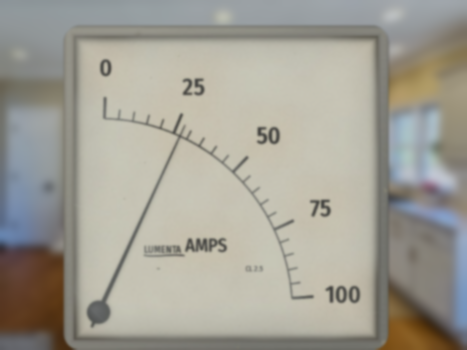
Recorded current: 27.5,A
